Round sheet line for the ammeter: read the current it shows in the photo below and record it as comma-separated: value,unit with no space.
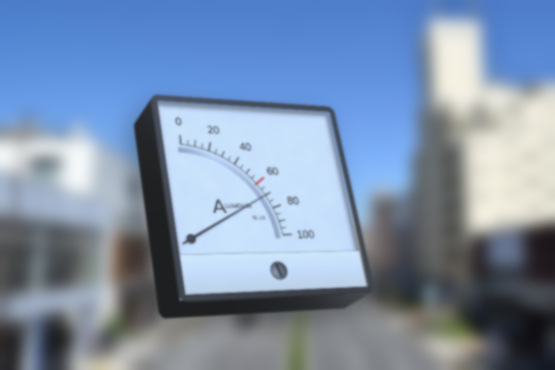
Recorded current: 70,A
